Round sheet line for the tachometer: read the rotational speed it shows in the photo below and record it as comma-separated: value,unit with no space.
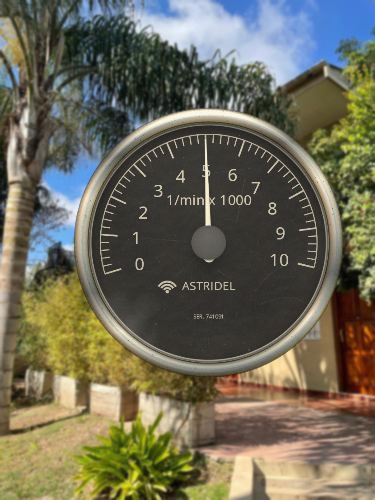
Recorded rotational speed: 5000,rpm
